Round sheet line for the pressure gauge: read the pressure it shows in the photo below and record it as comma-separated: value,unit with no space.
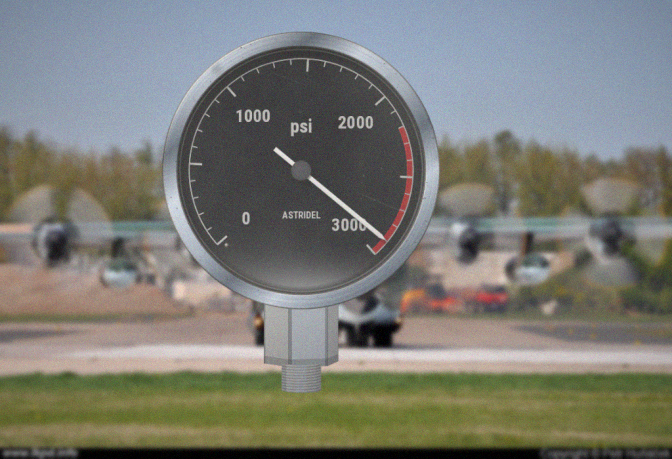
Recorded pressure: 2900,psi
